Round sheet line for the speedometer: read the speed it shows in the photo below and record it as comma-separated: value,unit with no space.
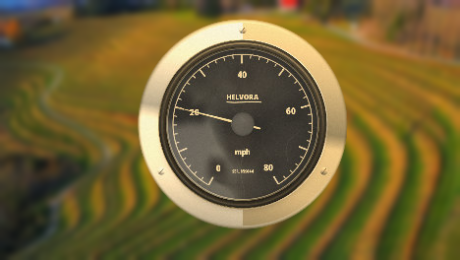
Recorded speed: 20,mph
